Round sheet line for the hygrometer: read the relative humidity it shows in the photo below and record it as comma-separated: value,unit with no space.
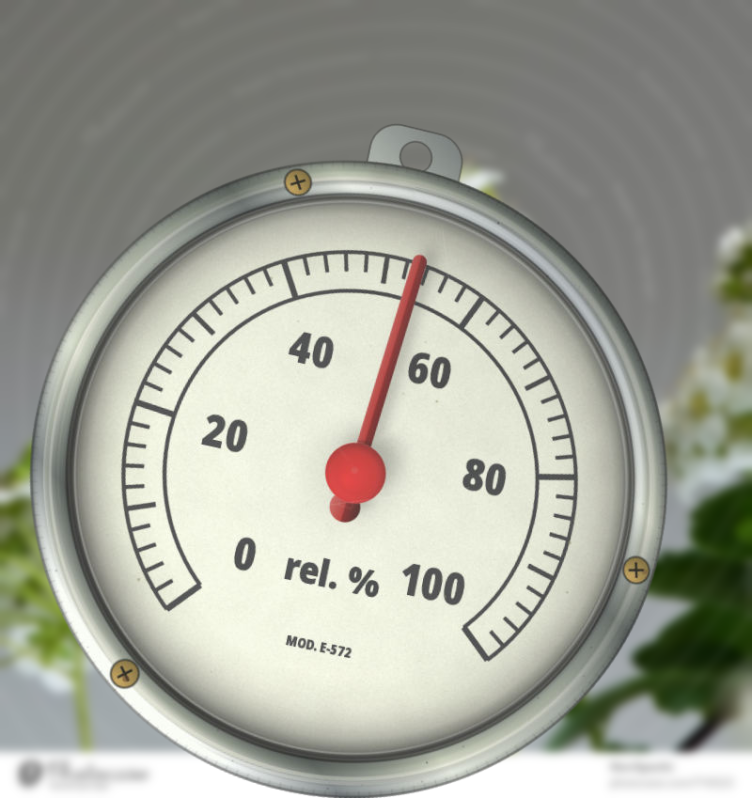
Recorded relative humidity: 53,%
